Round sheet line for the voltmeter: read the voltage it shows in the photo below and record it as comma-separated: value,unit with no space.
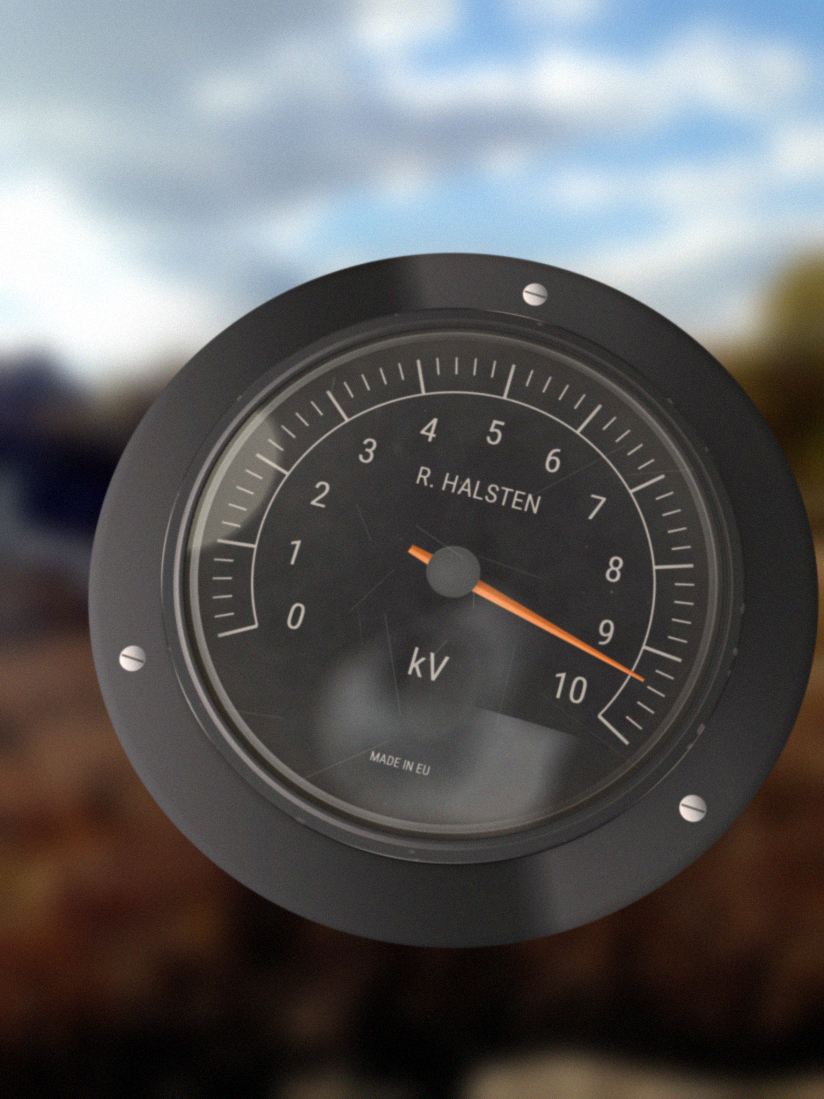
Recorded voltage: 9.4,kV
